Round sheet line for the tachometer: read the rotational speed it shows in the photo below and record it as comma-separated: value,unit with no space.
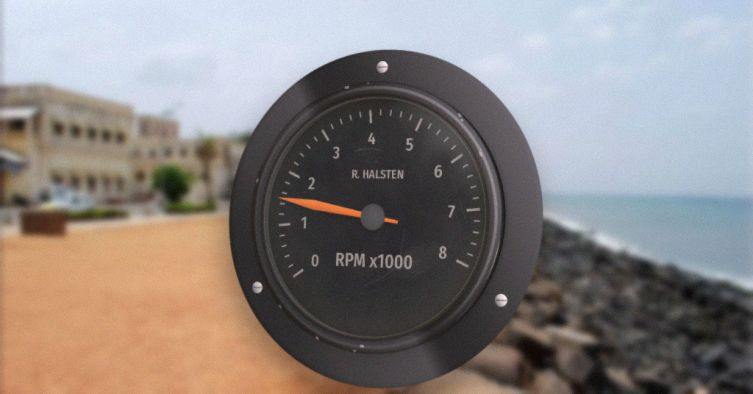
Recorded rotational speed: 1500,rpm
